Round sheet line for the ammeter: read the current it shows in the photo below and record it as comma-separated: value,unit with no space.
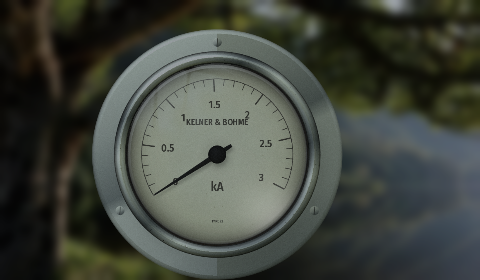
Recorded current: 0,kA
